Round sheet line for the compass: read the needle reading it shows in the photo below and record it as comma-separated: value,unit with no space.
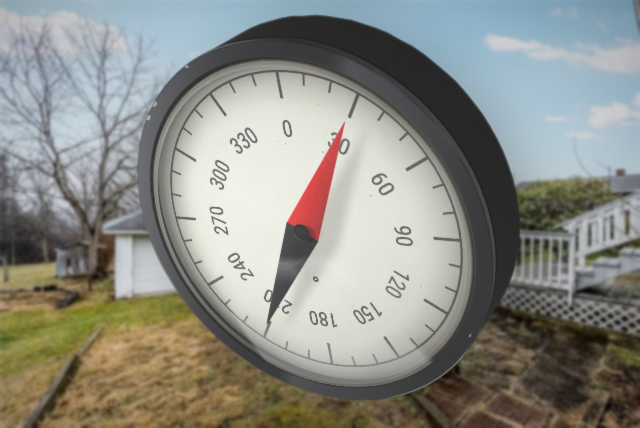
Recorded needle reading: 30,°
